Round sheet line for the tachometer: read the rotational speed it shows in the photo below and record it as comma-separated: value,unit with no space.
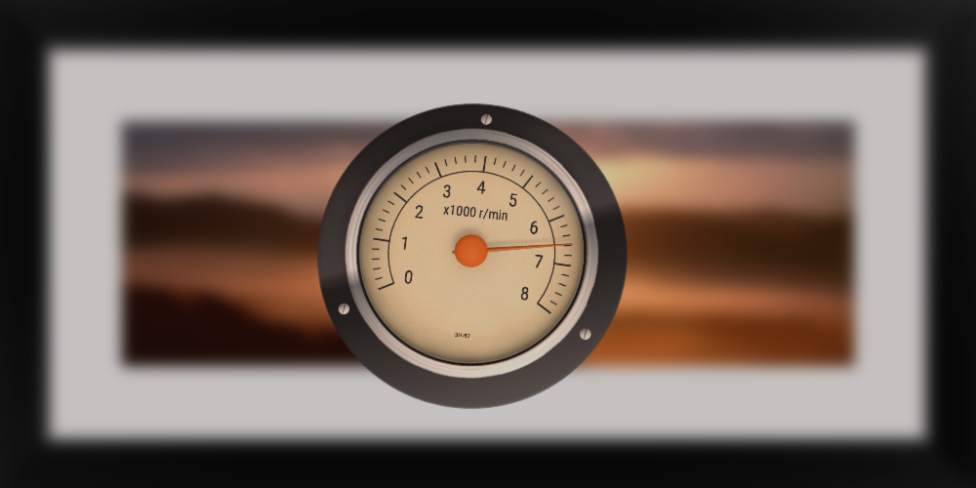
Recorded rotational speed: 6600,rpm
